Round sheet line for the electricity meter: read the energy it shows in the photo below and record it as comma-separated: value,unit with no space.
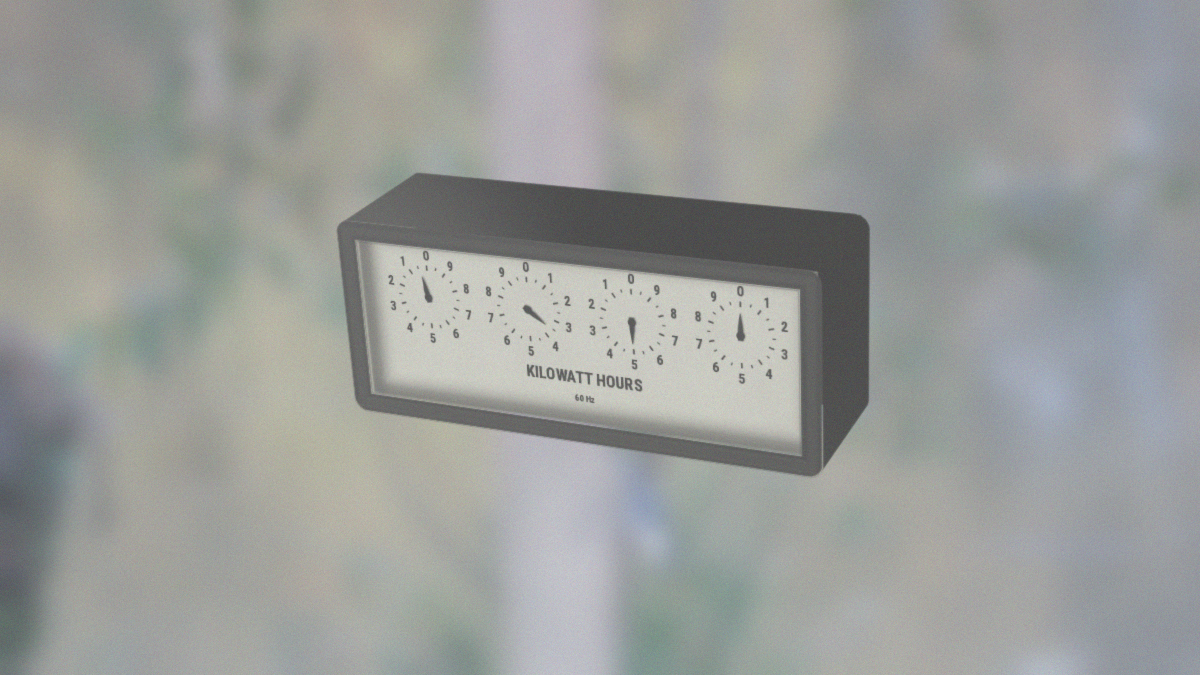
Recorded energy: 350,kWh
